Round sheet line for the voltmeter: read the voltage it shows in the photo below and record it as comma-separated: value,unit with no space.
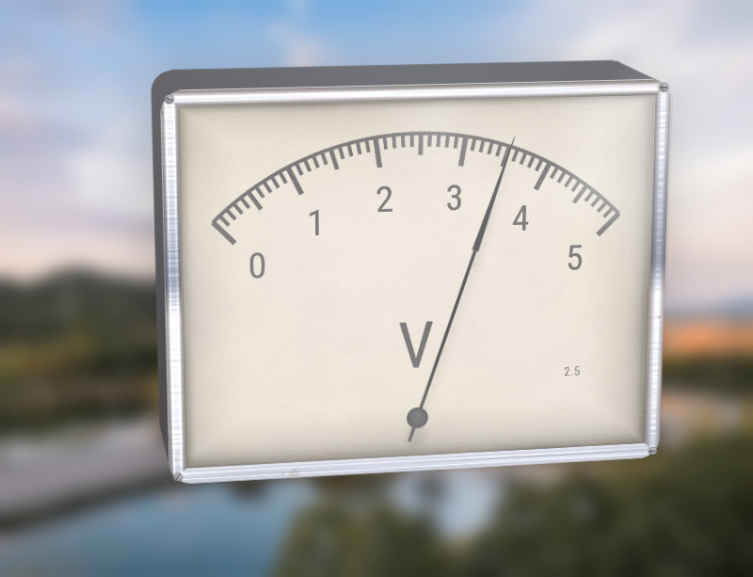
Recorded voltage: 3.5,V
